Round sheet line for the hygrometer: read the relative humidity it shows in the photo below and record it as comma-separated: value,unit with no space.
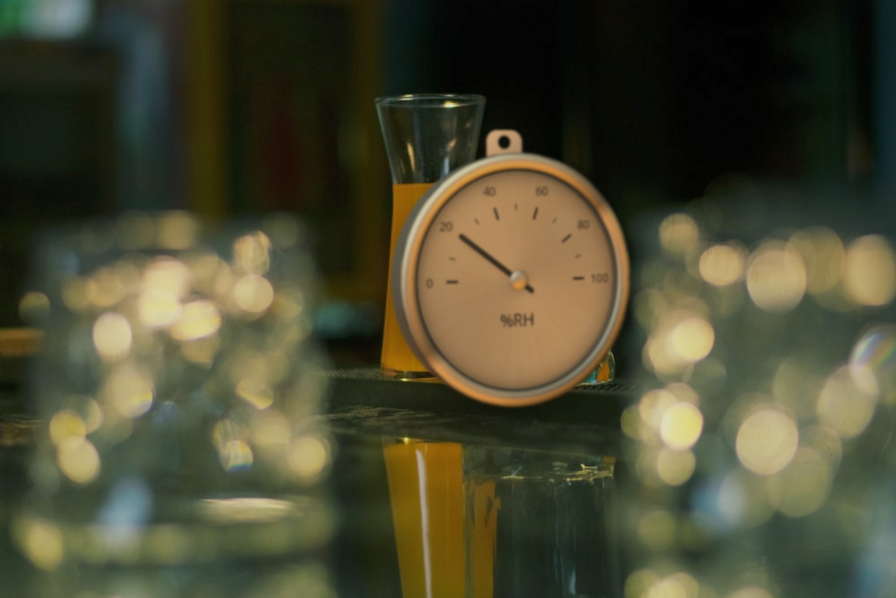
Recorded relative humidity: 20,%
